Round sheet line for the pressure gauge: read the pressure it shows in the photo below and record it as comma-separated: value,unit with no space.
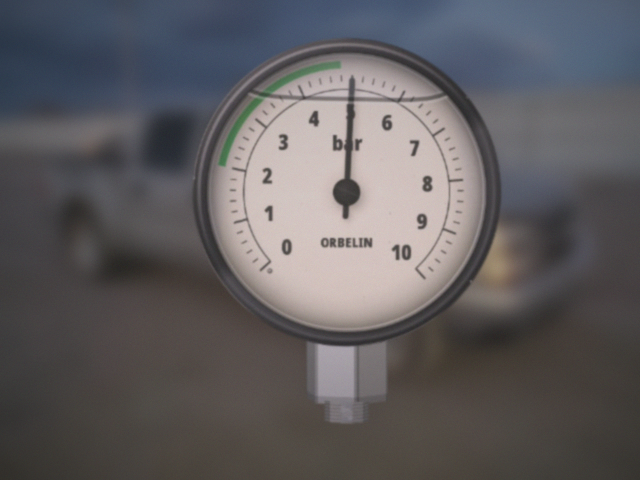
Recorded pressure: 5,bar
